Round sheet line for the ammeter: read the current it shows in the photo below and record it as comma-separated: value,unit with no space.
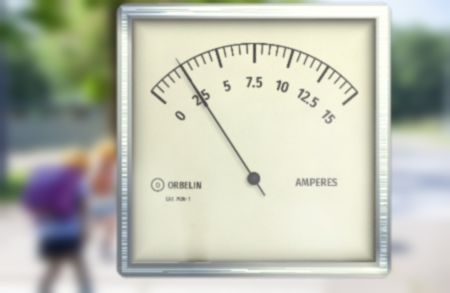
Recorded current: 2.5,A
